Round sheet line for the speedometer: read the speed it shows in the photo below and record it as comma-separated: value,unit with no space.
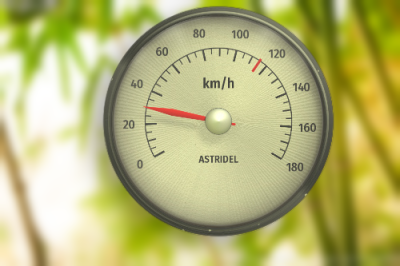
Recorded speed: 30,km/h
